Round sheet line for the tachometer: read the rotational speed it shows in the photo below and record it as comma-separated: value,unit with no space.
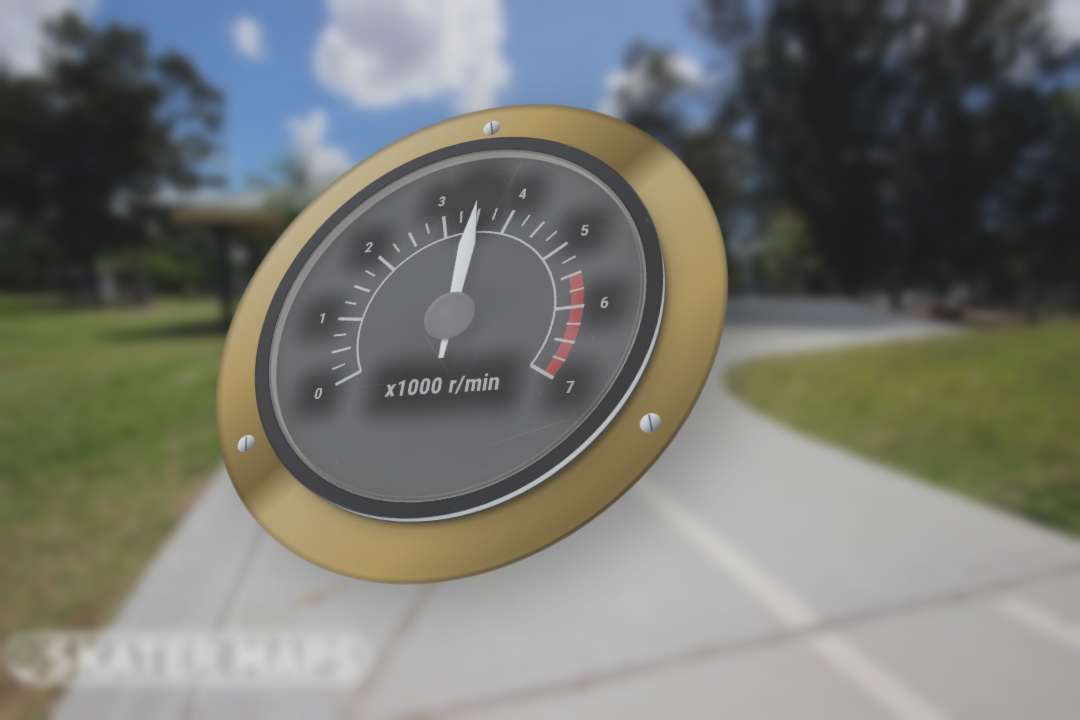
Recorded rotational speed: 3500,rpm
